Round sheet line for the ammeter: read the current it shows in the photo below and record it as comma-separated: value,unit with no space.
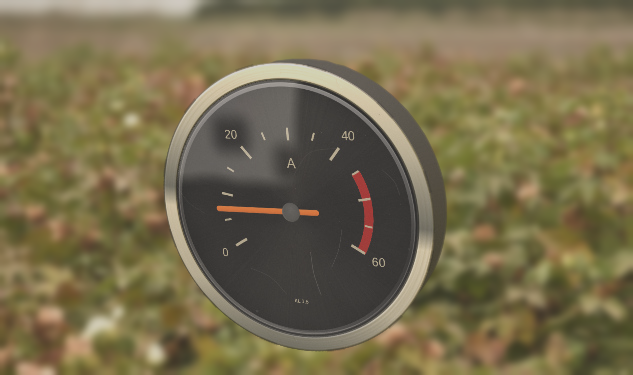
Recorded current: 7.5,A
